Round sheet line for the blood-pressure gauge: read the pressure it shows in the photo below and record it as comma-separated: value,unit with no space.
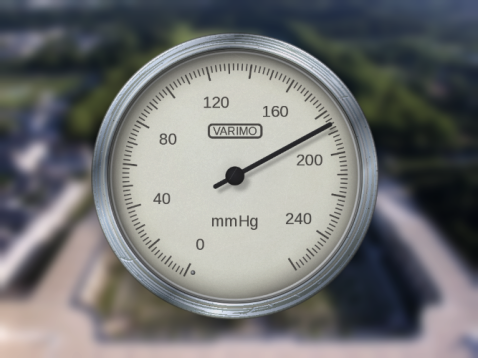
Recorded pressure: 186,mmHg
